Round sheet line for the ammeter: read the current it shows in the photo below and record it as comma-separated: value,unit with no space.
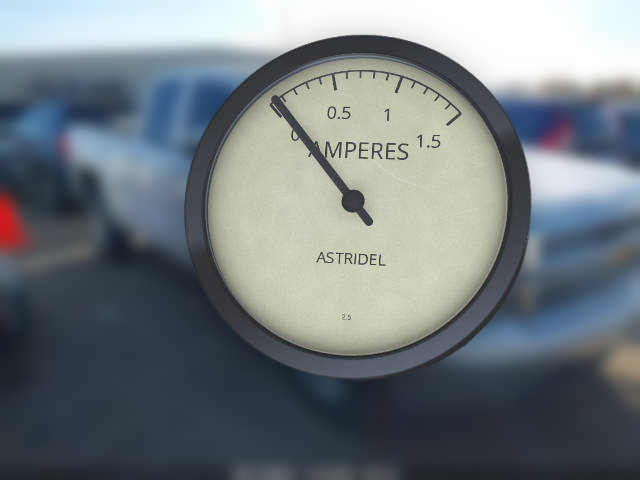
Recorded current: 0.05,A
